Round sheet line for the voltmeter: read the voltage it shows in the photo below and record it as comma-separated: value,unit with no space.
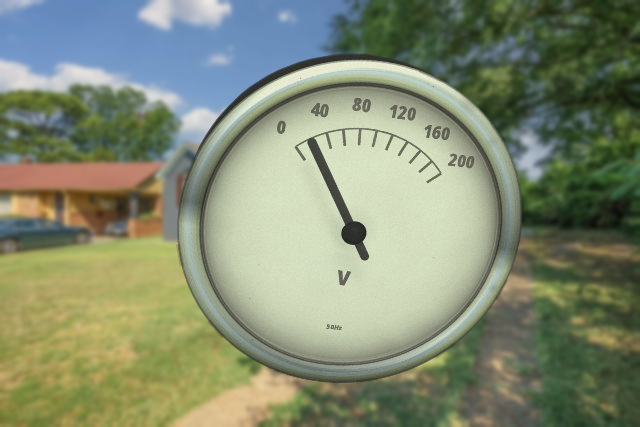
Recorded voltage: 20,V
